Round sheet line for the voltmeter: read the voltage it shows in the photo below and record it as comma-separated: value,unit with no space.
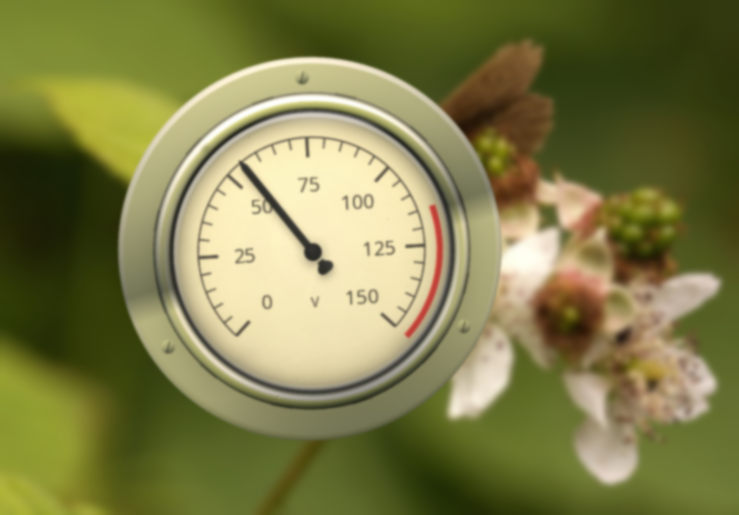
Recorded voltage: 55,V
